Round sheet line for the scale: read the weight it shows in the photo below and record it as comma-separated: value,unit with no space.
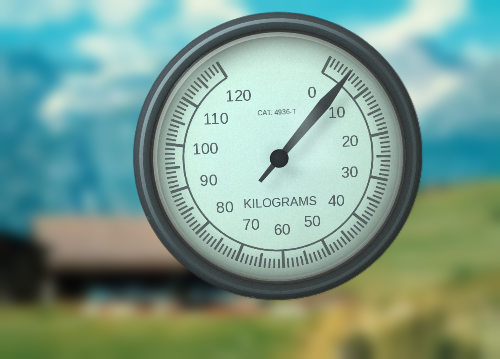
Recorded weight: 5,kg
